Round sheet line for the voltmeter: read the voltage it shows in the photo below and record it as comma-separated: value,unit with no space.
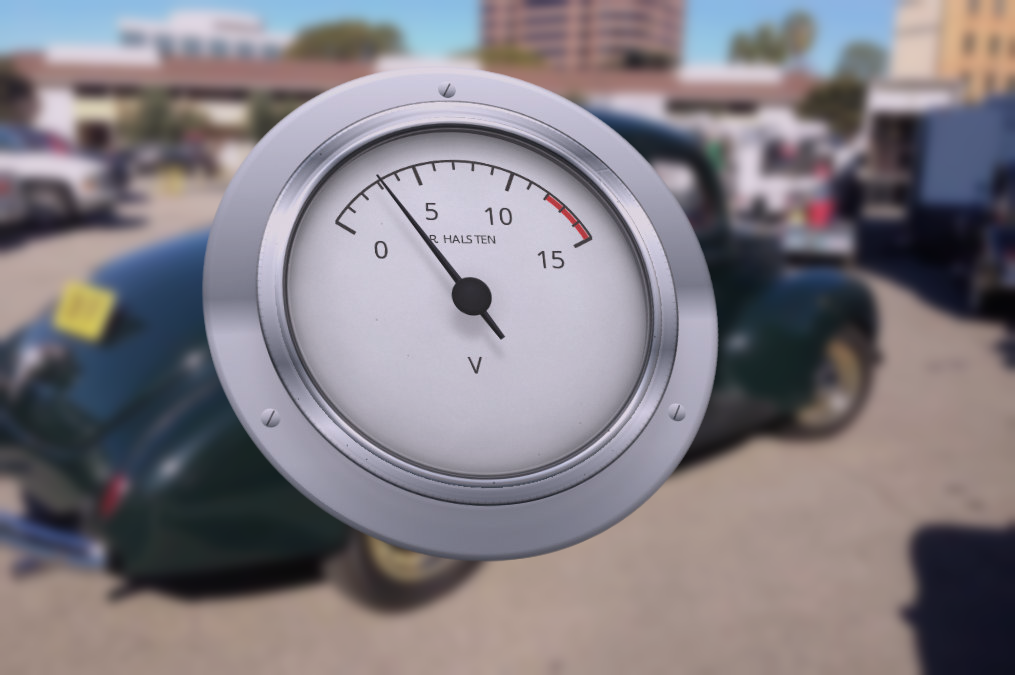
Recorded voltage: 3,V
